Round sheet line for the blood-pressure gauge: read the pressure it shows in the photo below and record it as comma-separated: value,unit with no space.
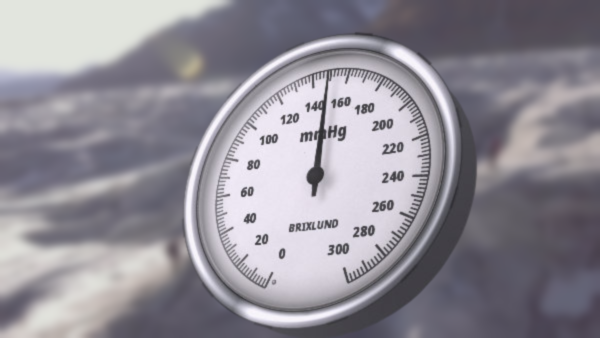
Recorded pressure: 150,mmHg
